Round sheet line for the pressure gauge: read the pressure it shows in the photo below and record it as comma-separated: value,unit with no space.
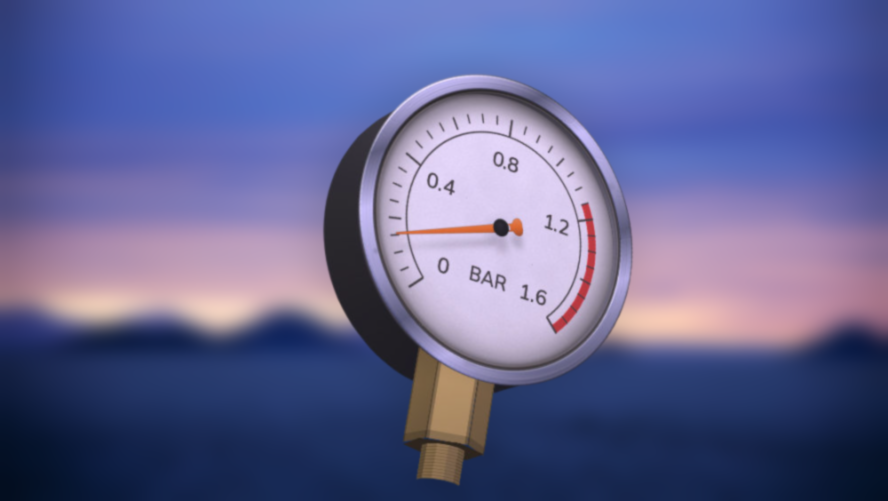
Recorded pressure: 0.15,bar
